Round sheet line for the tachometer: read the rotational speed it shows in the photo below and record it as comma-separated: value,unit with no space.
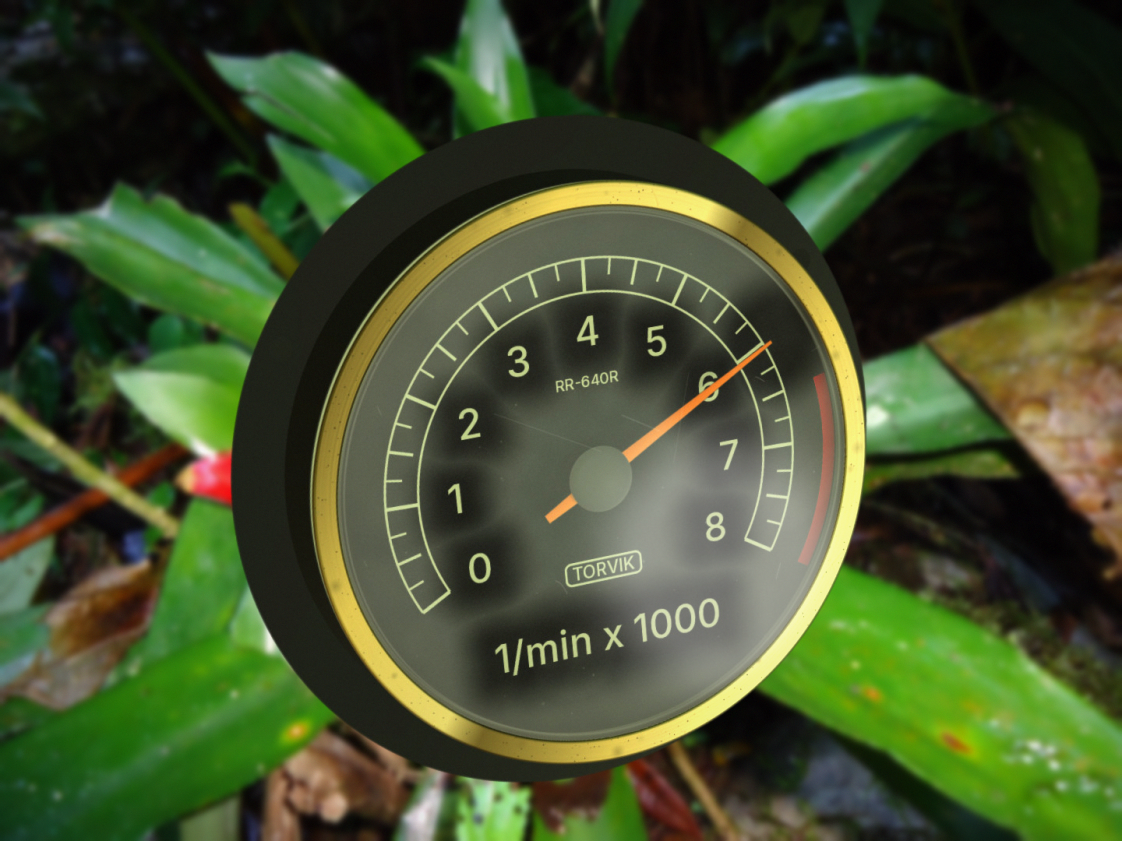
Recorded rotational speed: 6000,rpm
